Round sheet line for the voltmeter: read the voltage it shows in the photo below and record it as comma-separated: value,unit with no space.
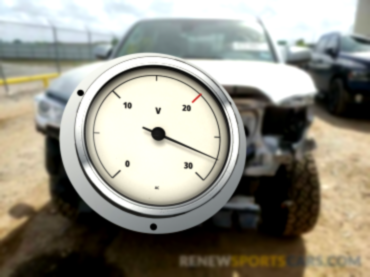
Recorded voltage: 27.5,V
